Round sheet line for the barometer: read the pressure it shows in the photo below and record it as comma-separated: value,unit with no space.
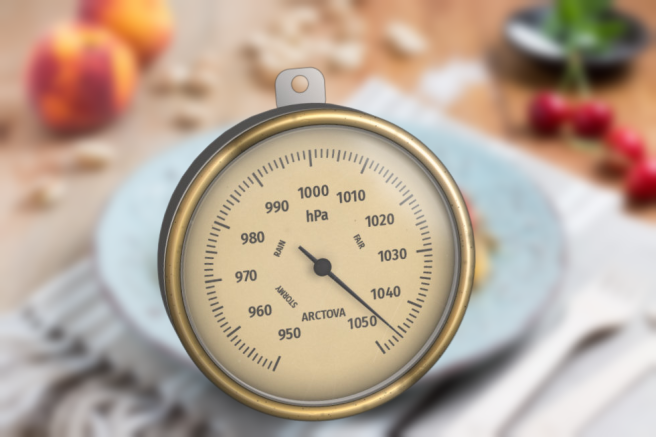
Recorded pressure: 1046,hPa
